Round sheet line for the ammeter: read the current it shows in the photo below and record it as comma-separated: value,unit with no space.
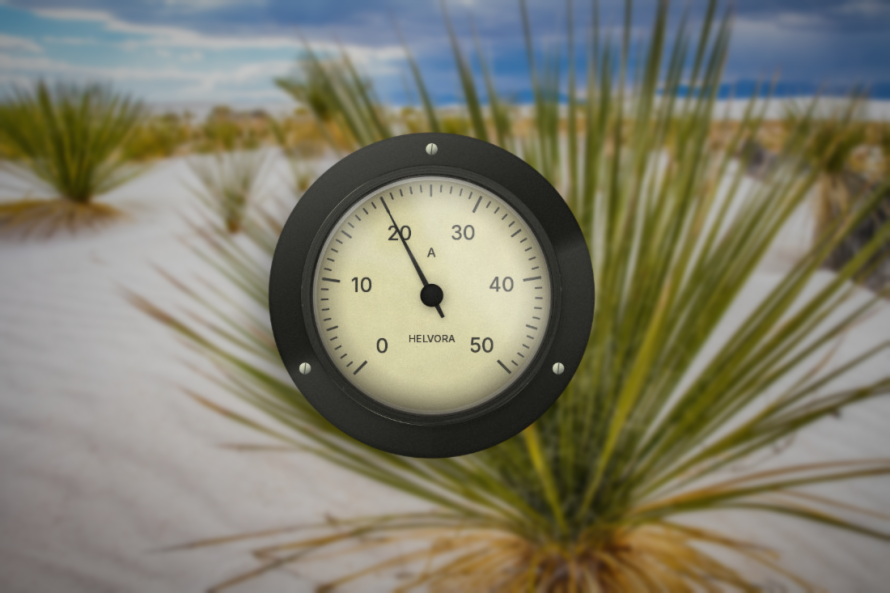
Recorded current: 20,A
